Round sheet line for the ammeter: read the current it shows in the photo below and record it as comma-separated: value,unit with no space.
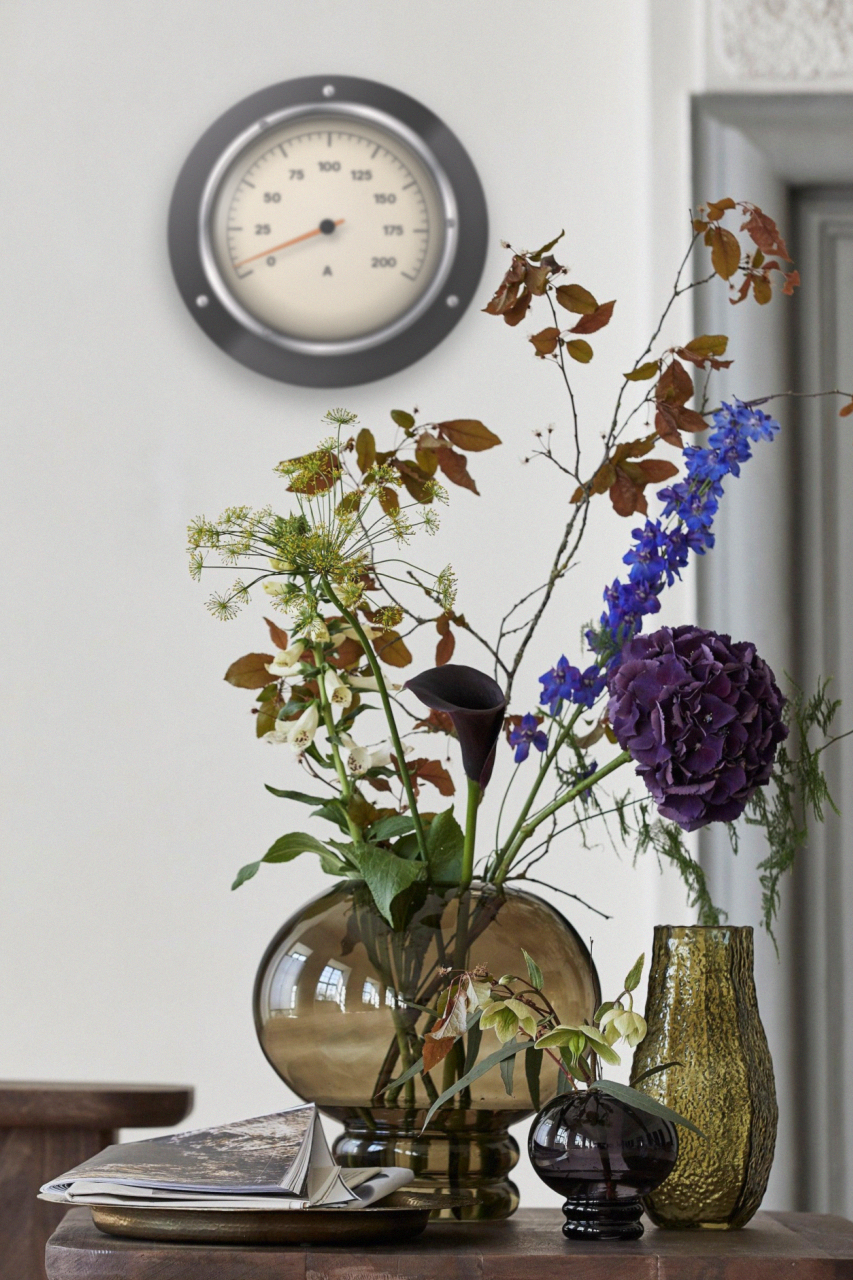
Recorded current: 5,A
